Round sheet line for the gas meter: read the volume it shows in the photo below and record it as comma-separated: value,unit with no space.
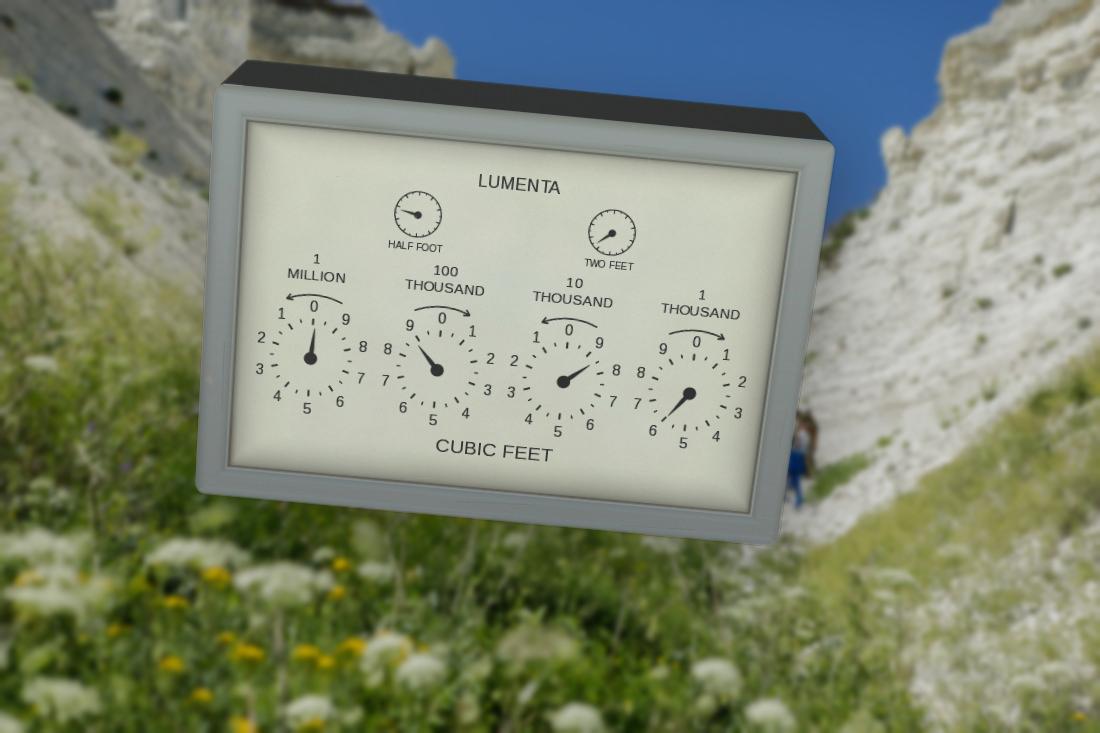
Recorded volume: 988600,ft³
